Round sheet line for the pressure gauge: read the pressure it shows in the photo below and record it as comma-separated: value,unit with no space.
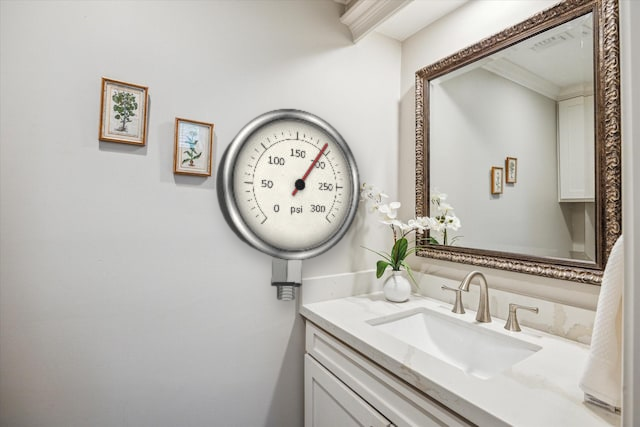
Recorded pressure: 190,psi
